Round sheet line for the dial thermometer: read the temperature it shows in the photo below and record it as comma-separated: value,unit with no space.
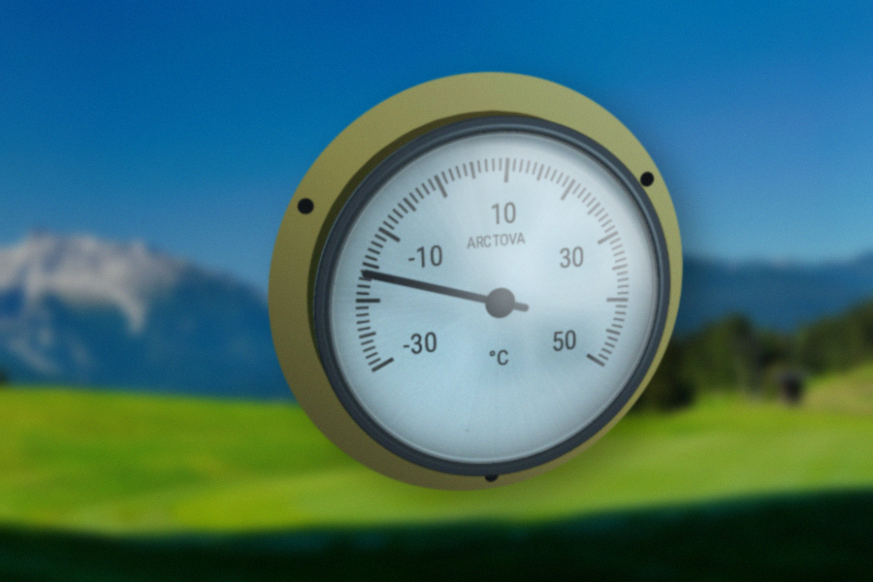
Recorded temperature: -16,°C
